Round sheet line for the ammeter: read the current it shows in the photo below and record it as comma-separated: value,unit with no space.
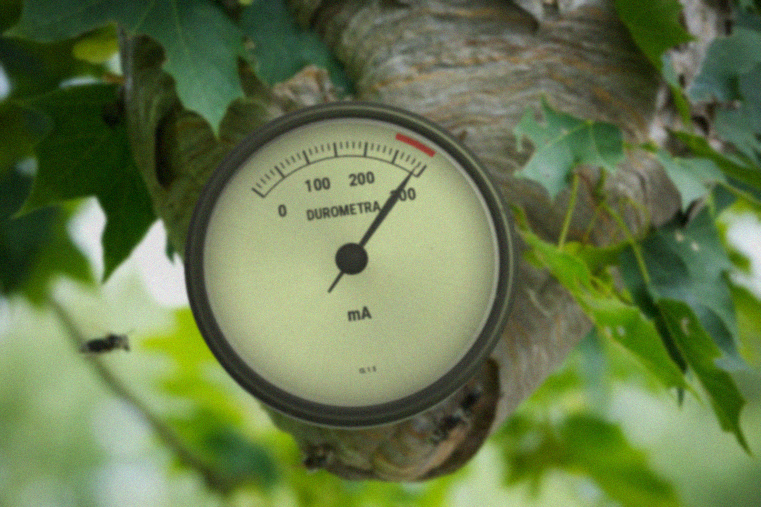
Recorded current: 290,mA
